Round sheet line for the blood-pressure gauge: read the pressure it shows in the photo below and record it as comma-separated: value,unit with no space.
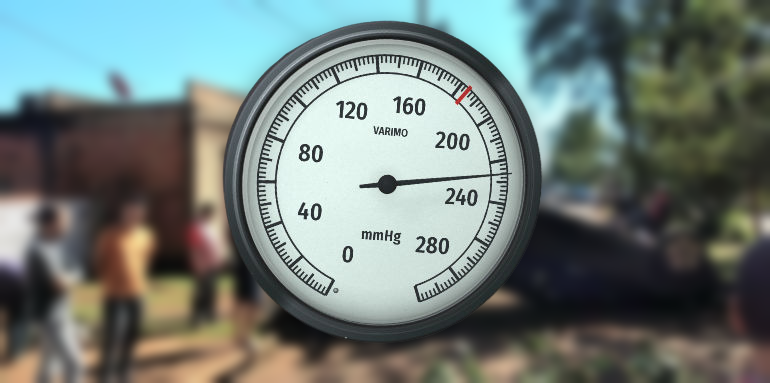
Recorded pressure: 226,mmHg
